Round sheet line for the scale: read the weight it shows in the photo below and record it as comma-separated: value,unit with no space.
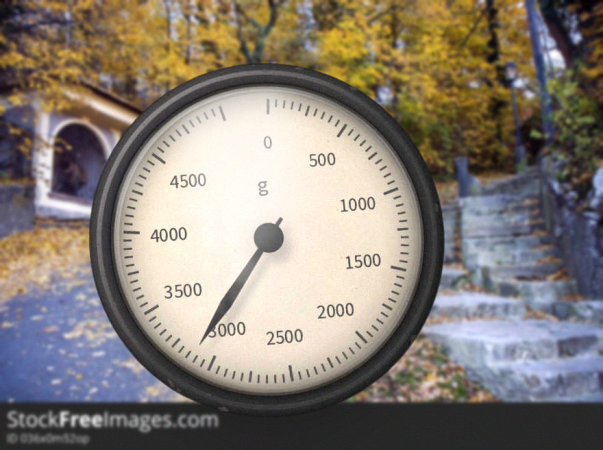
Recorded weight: 3125,g
